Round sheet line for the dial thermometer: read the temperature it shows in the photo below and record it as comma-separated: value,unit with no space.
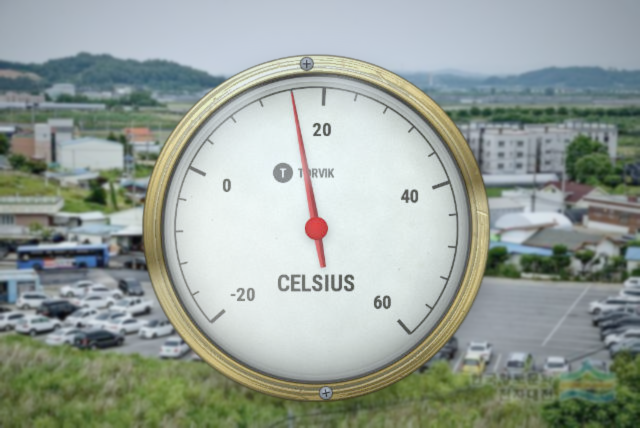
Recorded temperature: 16,°C
